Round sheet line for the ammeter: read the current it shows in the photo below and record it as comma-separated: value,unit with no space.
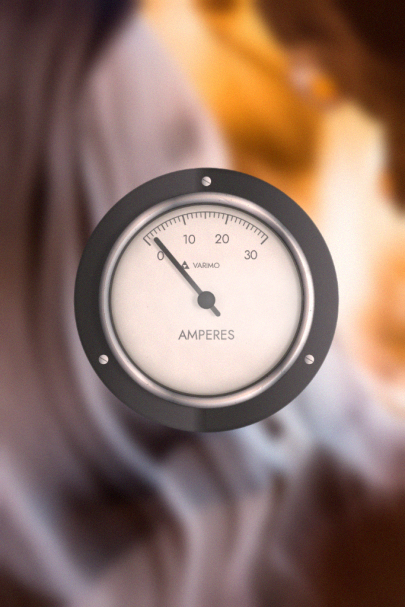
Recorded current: 2,A
